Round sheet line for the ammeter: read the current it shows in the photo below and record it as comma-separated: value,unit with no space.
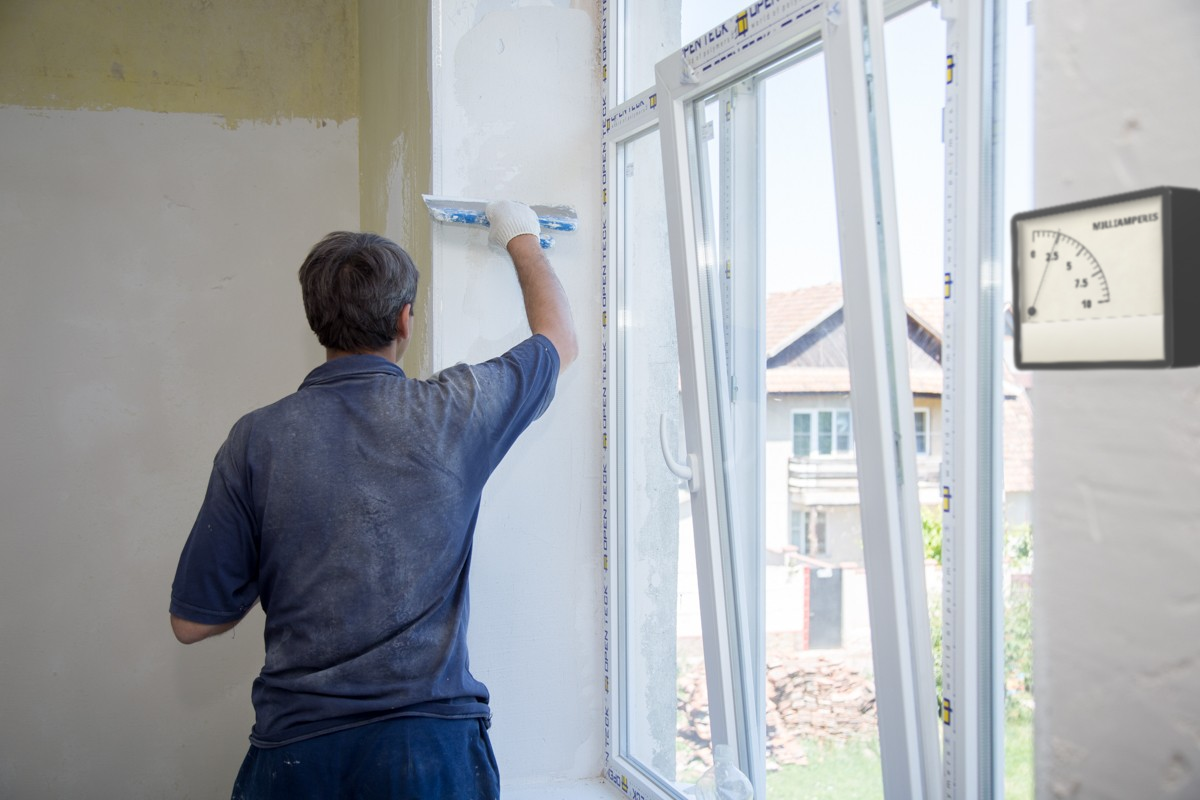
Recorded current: 2.5,mA
